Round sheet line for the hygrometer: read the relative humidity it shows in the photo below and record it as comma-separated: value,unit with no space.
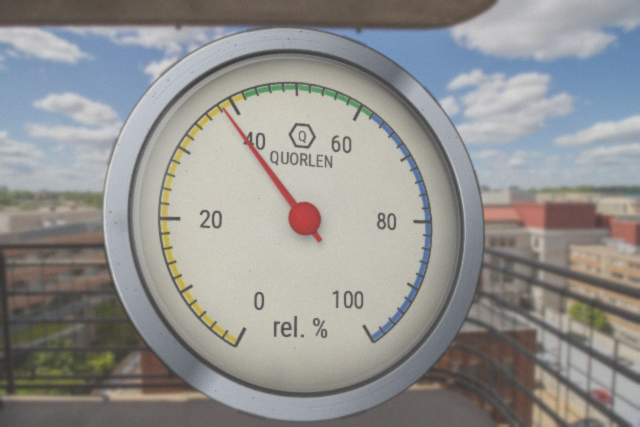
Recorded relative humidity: 38,%
